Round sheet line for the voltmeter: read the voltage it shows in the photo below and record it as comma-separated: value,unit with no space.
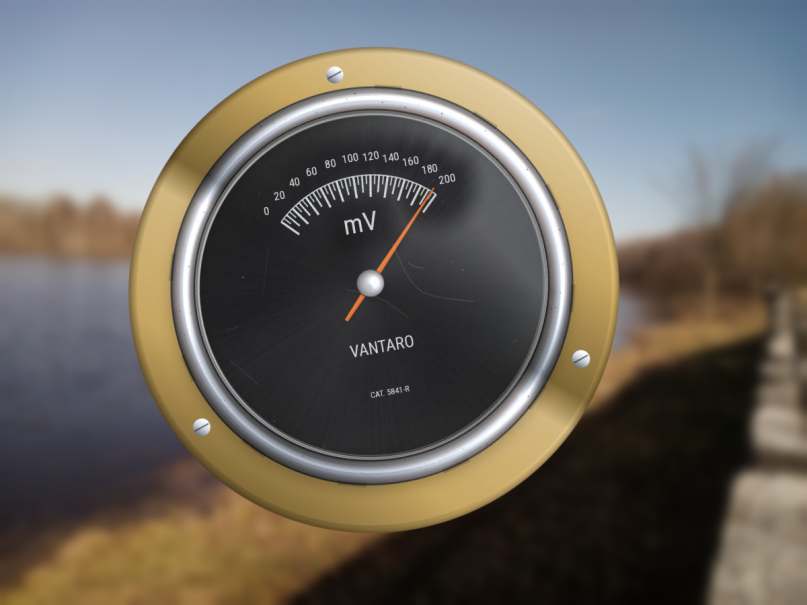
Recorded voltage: 195,mV
